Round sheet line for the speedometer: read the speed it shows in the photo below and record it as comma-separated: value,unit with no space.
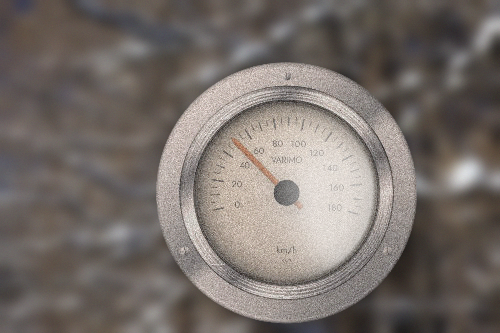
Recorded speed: 50,km/h
